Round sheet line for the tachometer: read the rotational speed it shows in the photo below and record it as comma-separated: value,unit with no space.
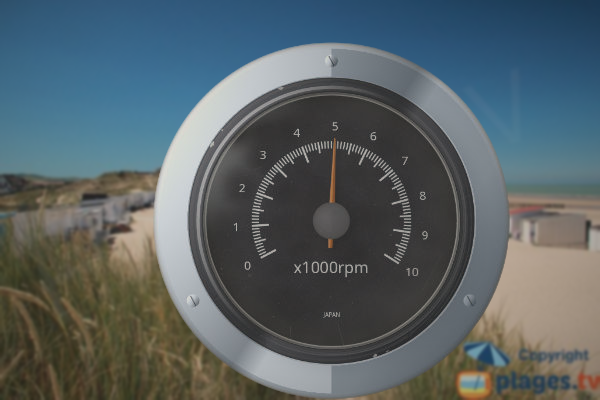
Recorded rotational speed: 5000,rpm
